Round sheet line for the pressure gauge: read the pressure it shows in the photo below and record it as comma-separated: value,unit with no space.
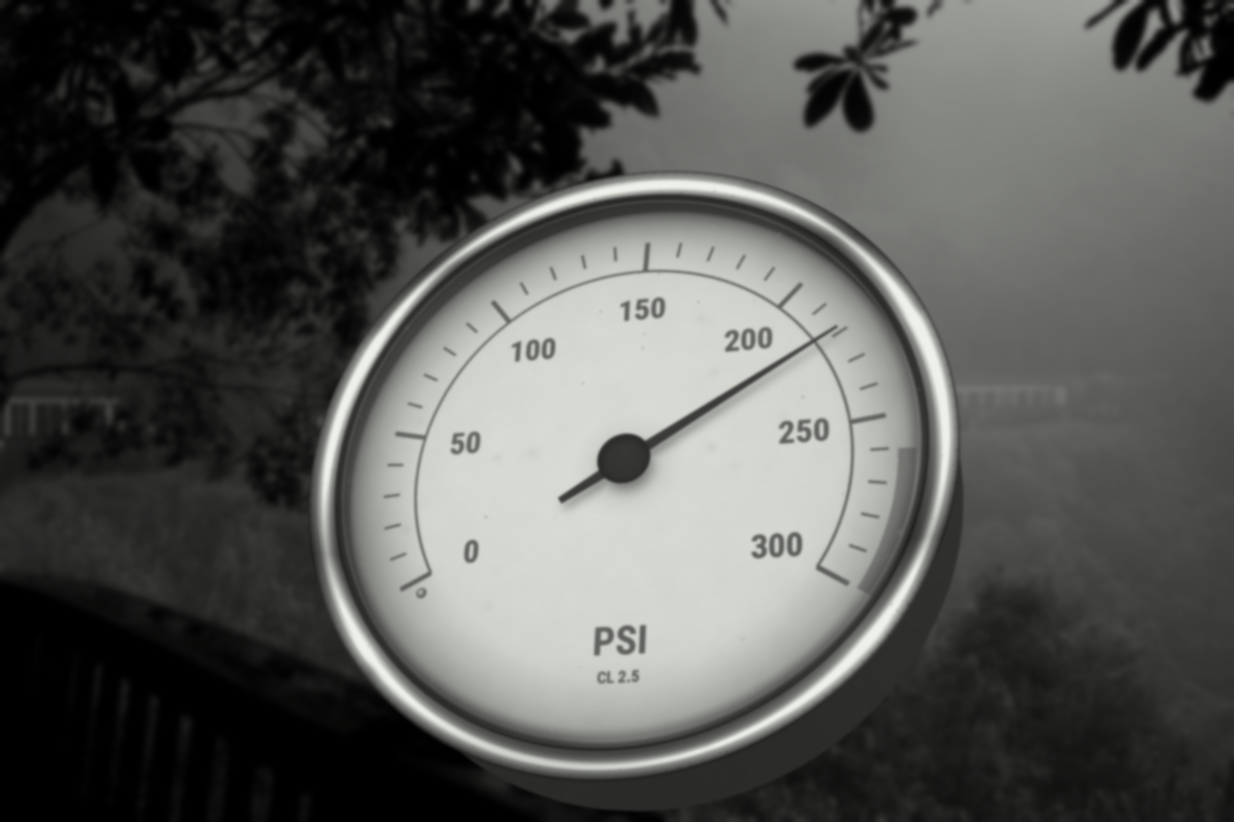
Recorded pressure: 220,psi
